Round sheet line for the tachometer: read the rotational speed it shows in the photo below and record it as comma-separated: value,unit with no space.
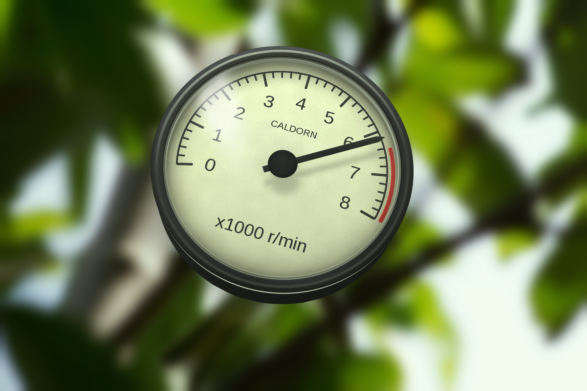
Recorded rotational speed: 6200,rpm
